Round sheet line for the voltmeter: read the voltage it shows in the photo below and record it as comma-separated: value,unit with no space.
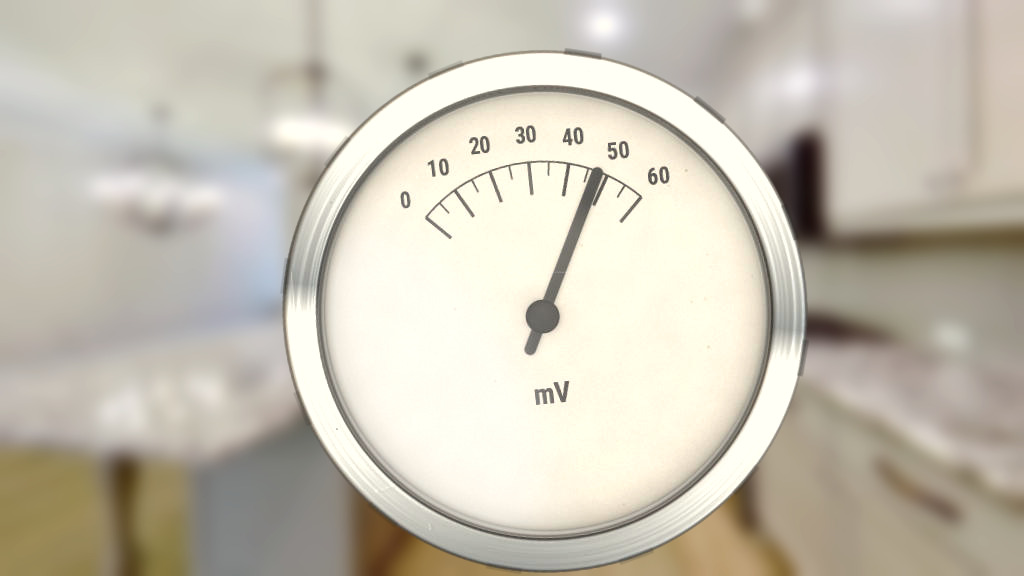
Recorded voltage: 47.5,mV
